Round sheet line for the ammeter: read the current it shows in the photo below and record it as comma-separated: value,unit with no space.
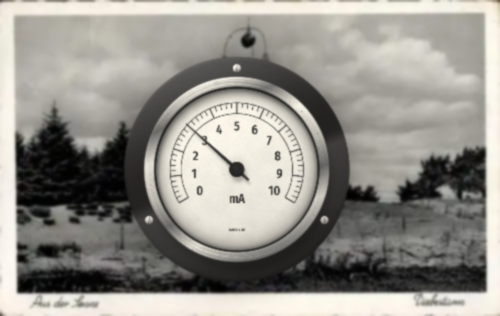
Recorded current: 3,mA
